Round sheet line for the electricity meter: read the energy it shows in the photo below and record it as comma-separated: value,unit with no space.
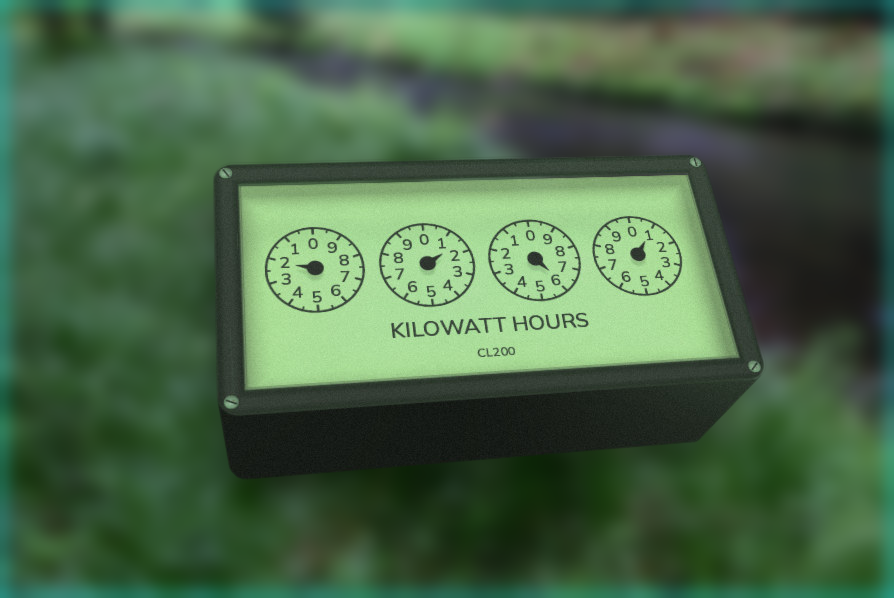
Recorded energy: 2161,kWh
